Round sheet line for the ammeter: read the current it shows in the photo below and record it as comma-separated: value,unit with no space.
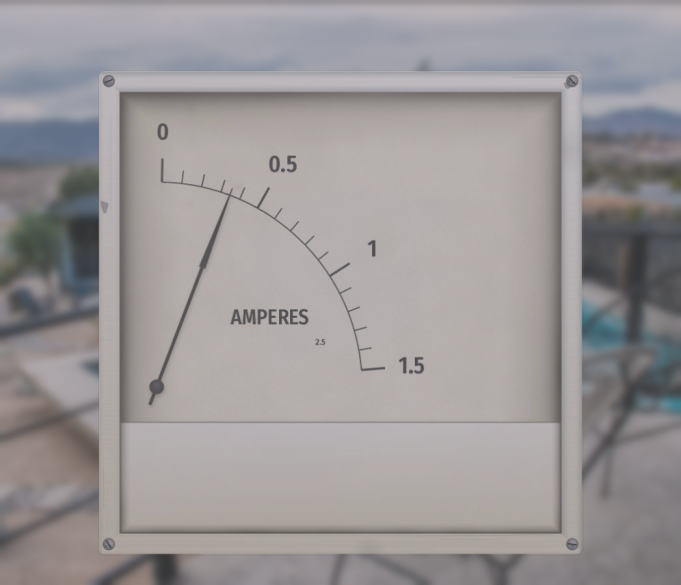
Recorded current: 0.35,A
